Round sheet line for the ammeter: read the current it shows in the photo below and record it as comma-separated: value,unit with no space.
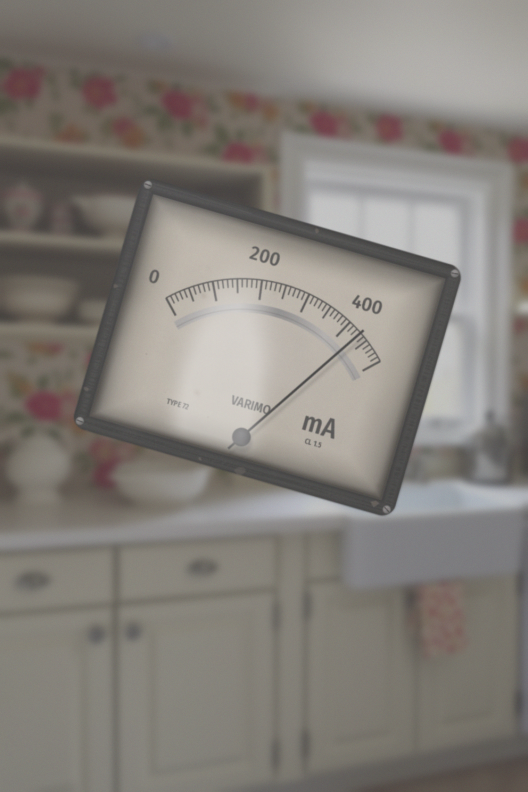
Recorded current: 430,mA
